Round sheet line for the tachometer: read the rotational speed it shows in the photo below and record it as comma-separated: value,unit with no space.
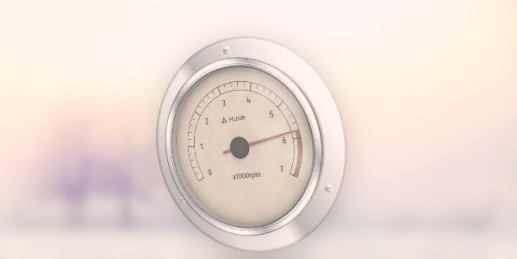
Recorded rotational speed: 5800,rpm
